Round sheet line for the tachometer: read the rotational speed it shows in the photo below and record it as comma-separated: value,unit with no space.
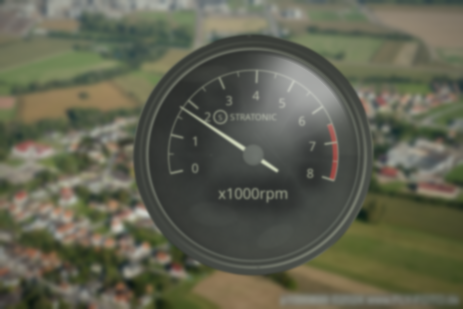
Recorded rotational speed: 1750,rpm
